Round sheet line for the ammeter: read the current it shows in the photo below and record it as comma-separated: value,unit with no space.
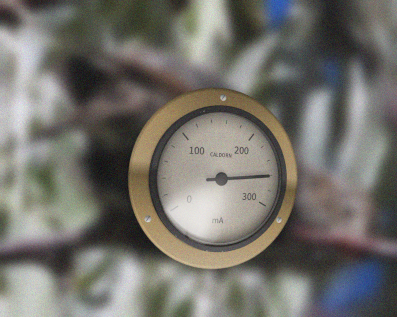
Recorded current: 260,mA
